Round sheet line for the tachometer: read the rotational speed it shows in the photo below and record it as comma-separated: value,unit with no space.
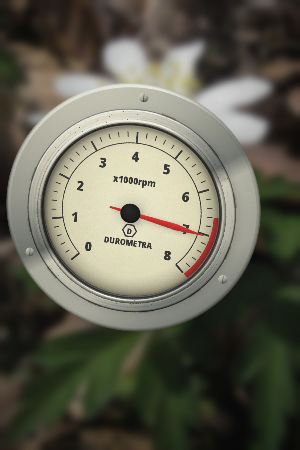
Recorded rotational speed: 7000,rpm
